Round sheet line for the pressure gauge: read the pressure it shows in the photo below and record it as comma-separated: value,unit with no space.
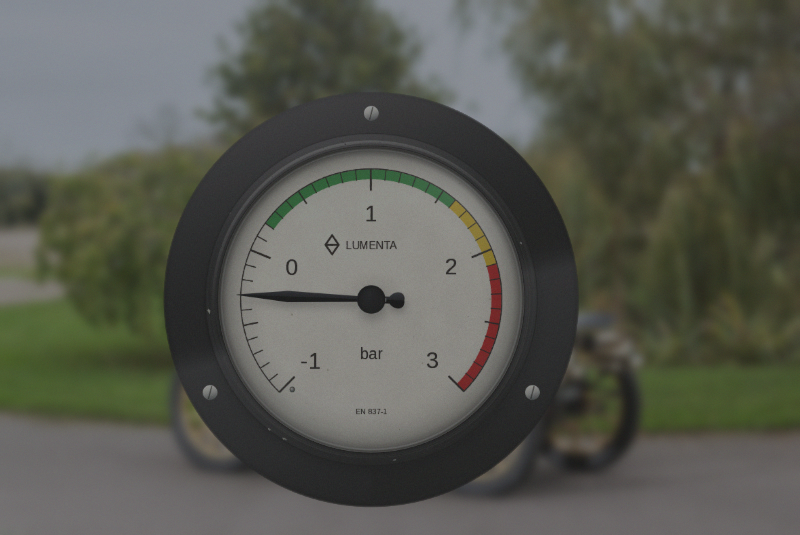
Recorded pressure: -0.3,bar
